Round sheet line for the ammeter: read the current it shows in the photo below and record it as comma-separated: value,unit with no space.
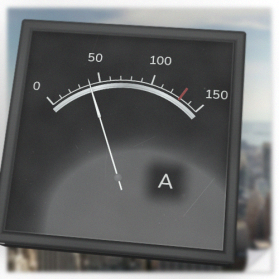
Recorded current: 40,A
